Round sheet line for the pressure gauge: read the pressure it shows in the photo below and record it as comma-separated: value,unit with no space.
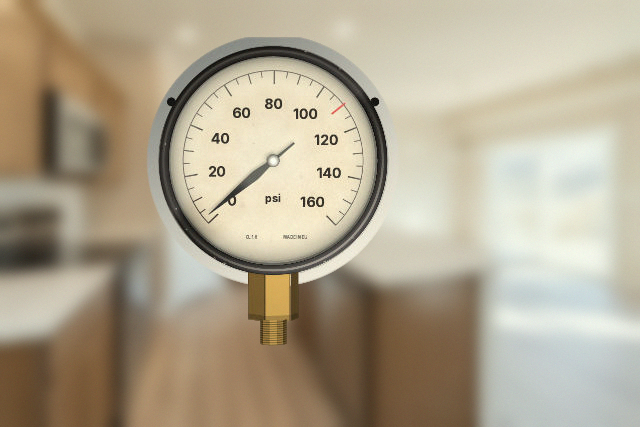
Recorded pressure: 2.5,psi
